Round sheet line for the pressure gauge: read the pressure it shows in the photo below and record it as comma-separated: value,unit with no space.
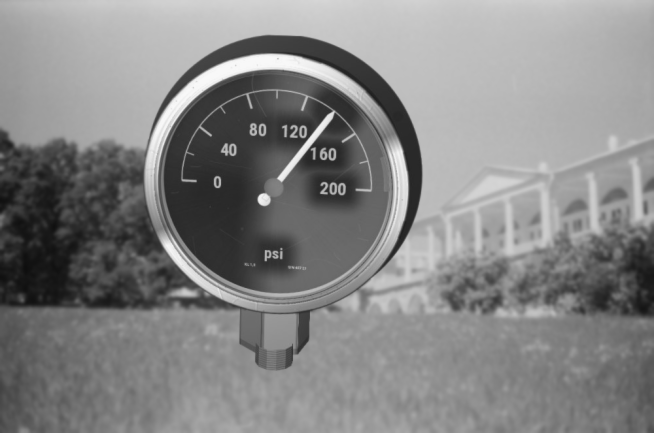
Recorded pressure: 140,psi
